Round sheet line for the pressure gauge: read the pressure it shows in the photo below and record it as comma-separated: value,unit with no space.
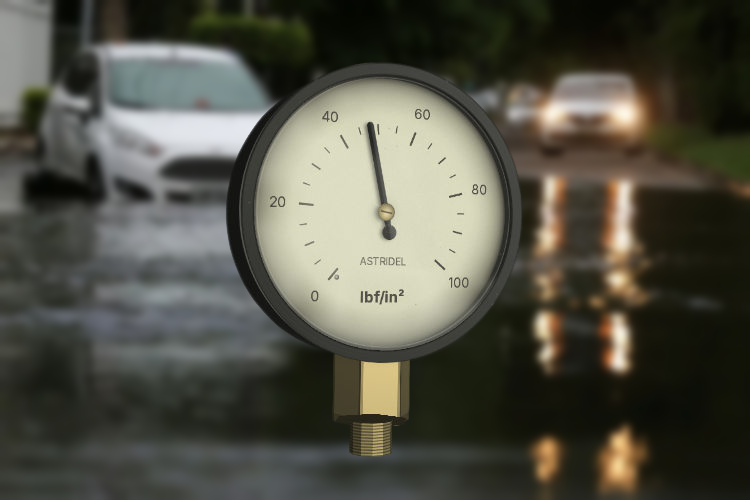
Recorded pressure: 47.5,psi
